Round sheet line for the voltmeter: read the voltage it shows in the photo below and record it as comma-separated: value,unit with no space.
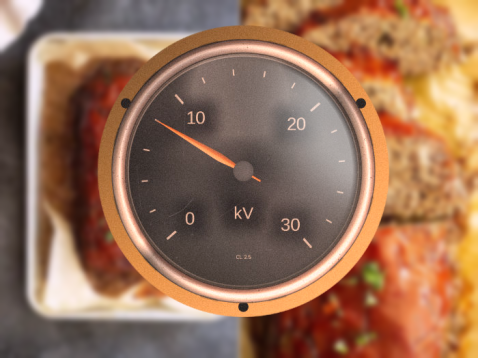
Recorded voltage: 8,kV
